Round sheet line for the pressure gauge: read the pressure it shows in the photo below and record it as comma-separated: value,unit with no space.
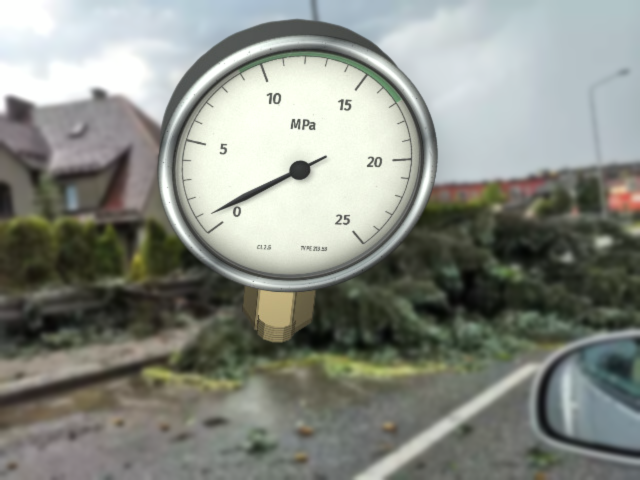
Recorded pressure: 1,MPa
